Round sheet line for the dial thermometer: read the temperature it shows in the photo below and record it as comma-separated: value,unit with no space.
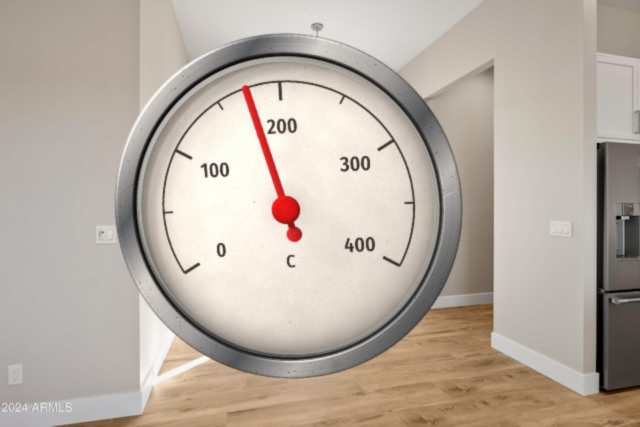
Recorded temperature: 175,°C
